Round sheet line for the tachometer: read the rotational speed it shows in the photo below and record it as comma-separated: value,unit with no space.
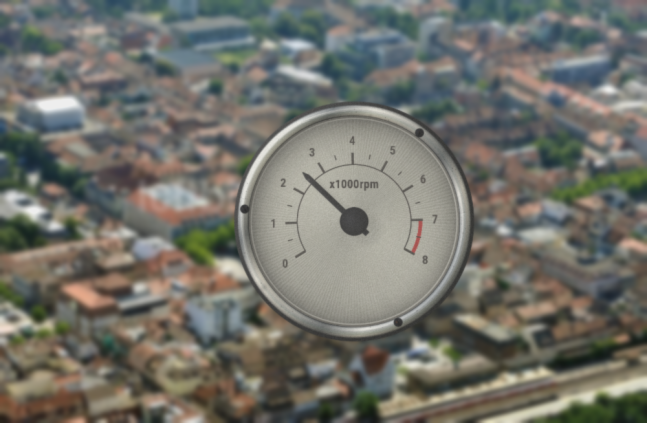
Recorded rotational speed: 2500,rpm
